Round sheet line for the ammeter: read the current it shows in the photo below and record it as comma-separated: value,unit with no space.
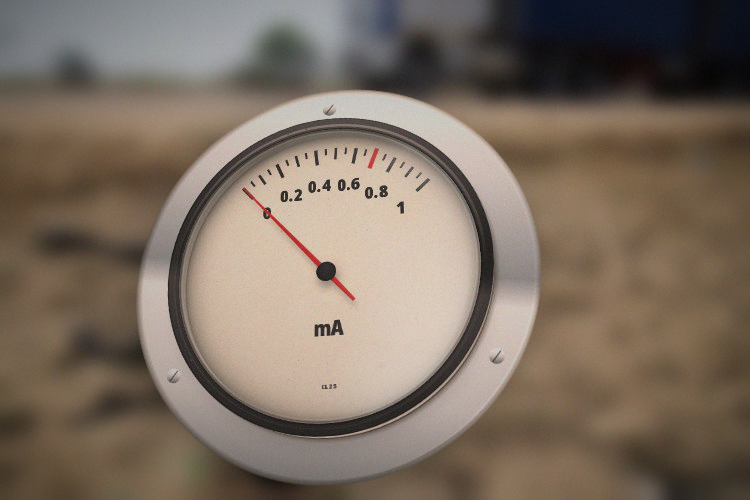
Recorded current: 0,mA
